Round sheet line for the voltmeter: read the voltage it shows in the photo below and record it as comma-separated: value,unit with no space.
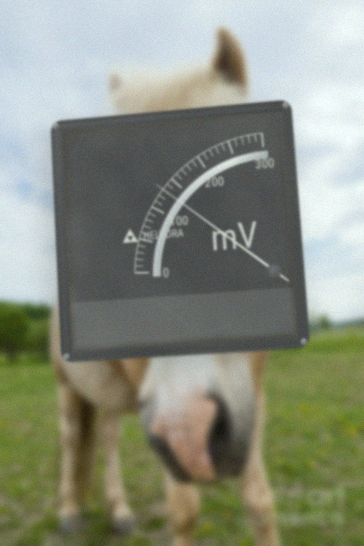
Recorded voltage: 130,mV
